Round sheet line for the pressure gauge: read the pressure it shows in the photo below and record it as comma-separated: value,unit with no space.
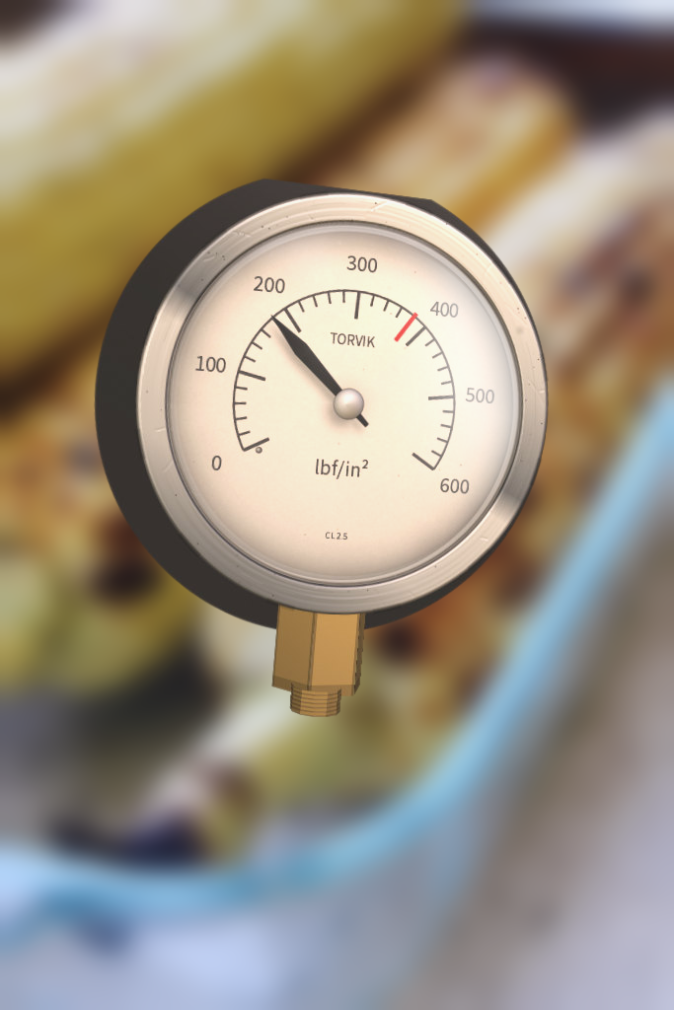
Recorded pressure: 180,psi
